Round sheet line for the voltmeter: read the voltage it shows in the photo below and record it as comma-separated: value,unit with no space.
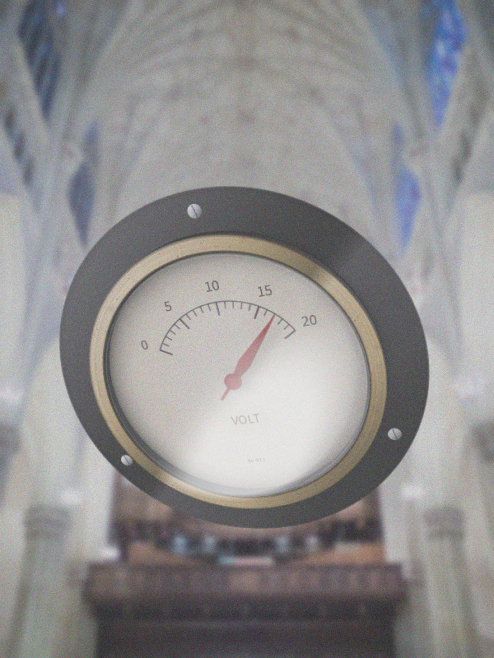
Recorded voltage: 17,V
